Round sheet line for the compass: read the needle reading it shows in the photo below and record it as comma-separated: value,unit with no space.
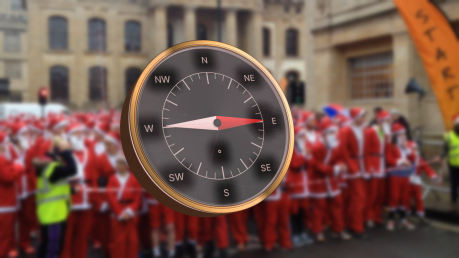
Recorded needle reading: 90,°
